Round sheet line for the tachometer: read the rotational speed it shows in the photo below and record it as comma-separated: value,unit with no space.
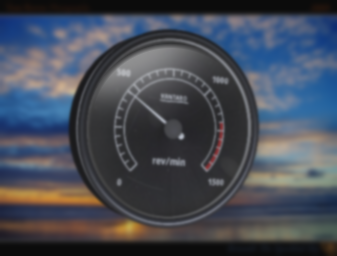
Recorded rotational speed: 450,rpm
